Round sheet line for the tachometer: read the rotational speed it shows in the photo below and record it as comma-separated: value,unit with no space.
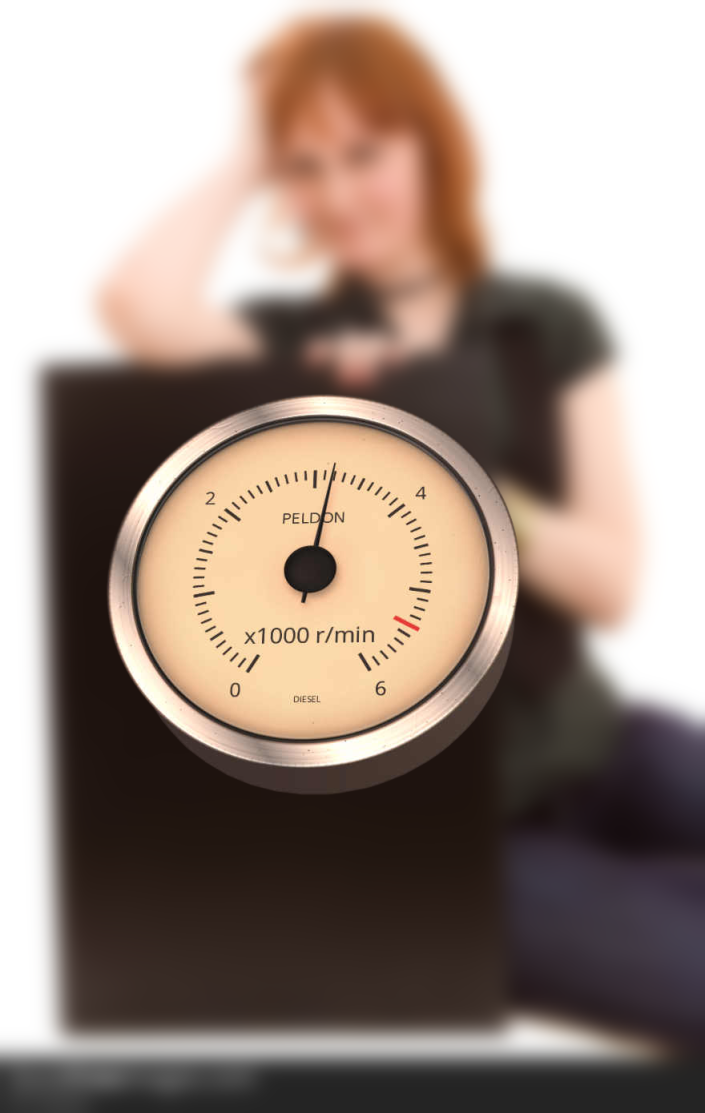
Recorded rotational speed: 3200,rpm
